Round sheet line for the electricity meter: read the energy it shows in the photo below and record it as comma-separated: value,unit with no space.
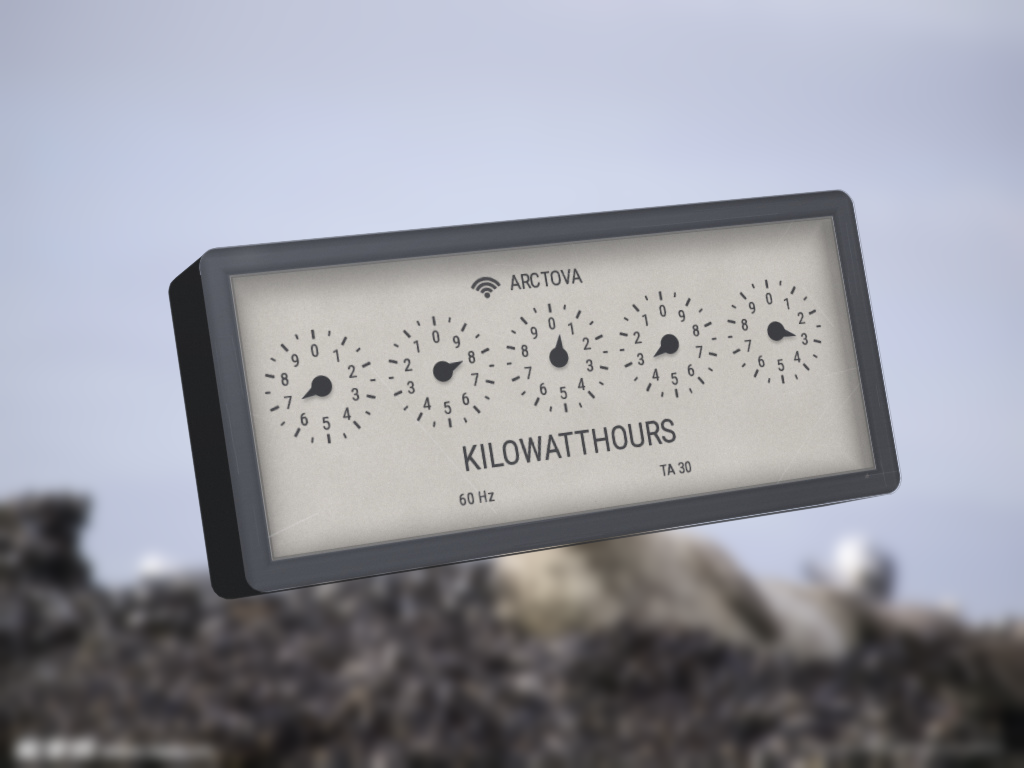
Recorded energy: 68033,kWh
